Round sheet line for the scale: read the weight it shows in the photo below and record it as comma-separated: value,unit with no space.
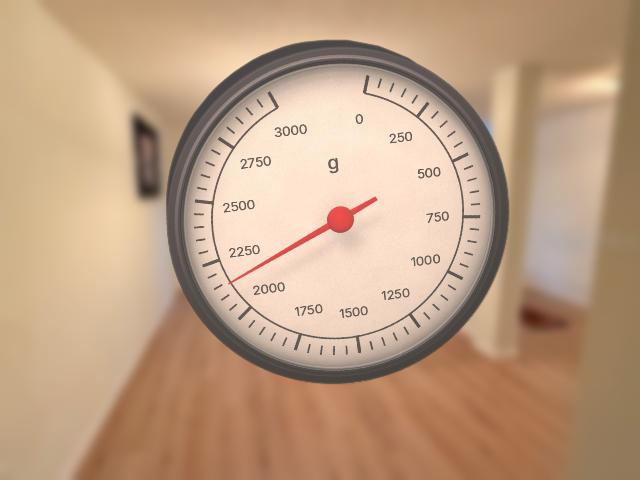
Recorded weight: 2150,g
